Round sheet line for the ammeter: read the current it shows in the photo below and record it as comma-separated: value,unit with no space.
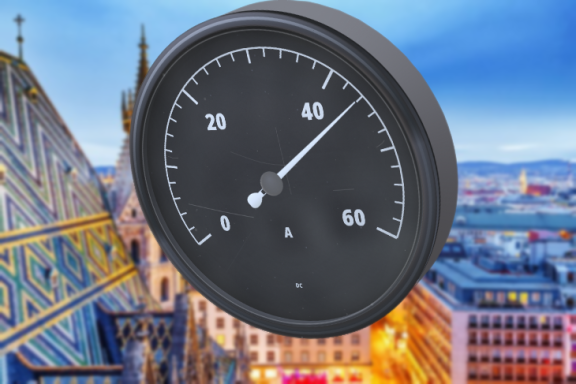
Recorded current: 44,A
